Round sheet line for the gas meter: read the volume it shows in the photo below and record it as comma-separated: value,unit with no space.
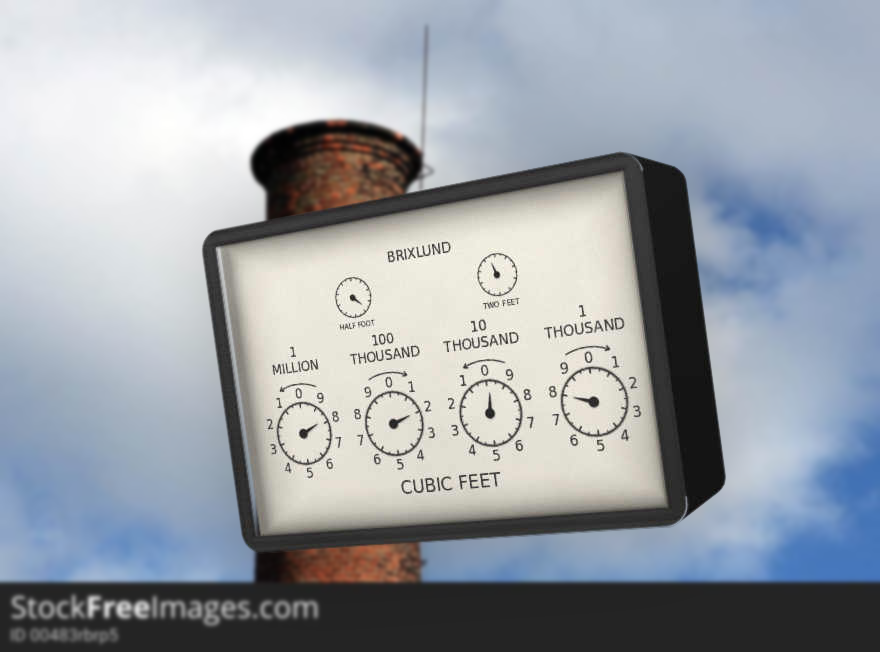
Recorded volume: 819800,ft³
